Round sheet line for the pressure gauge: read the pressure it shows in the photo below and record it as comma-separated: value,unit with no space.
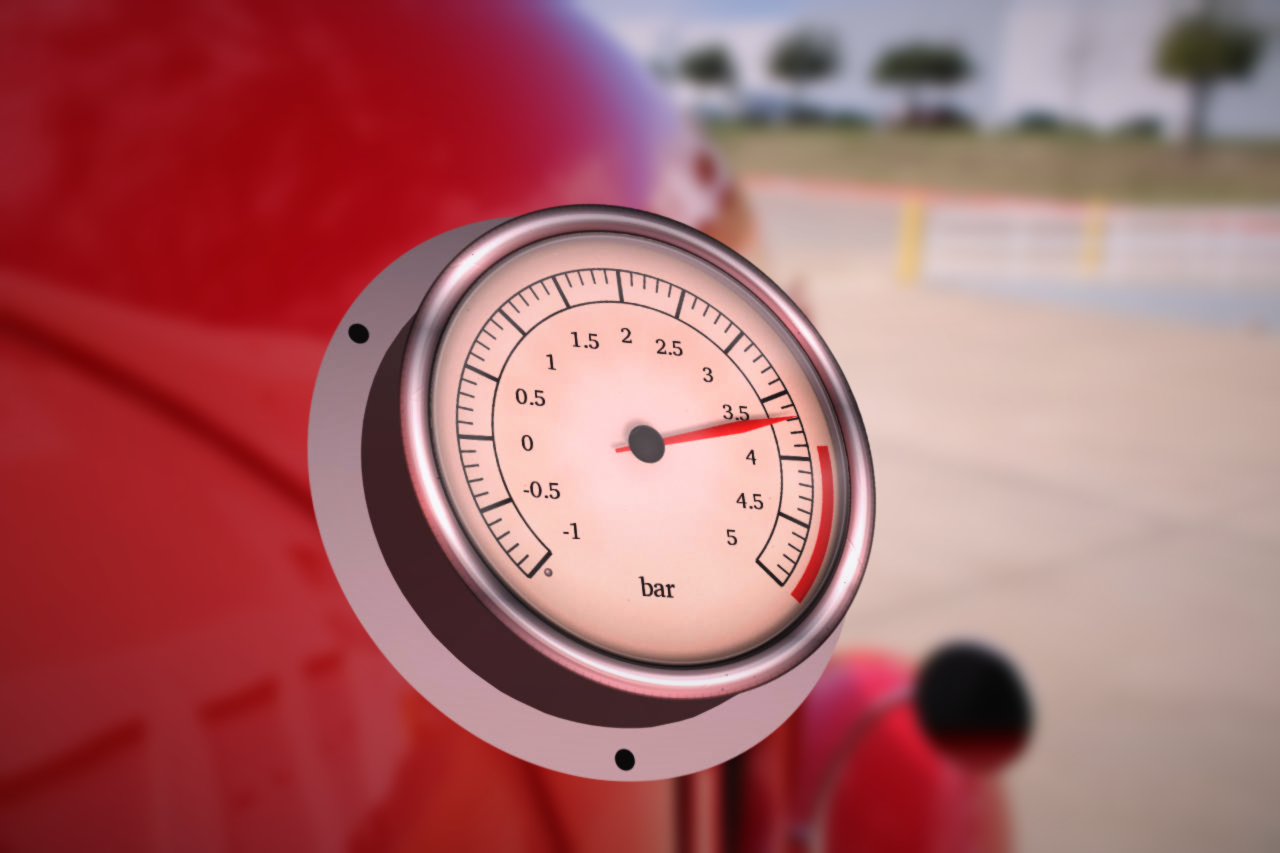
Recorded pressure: 3.7,bar
